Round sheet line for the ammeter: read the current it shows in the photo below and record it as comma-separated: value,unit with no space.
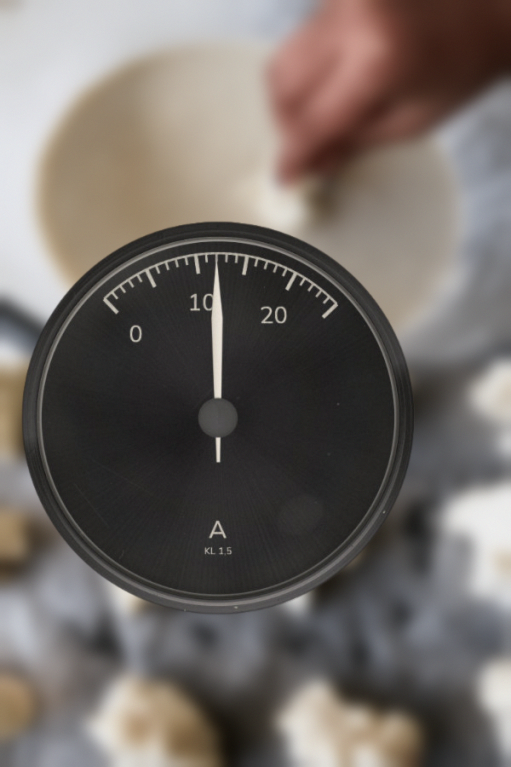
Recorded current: 12,A
